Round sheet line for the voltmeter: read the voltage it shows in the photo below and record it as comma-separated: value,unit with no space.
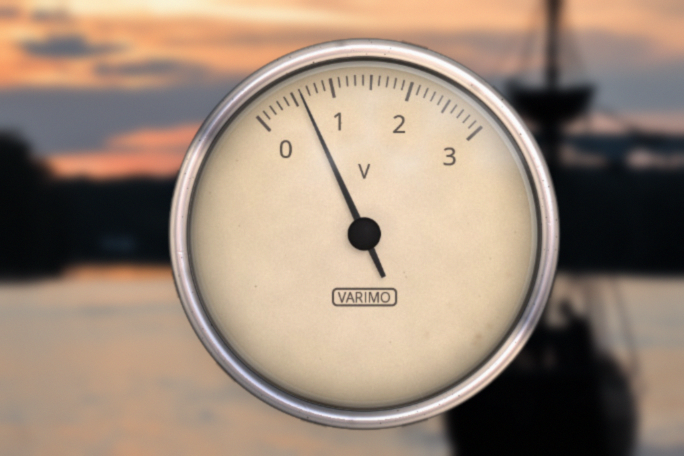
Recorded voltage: 0.6,V
